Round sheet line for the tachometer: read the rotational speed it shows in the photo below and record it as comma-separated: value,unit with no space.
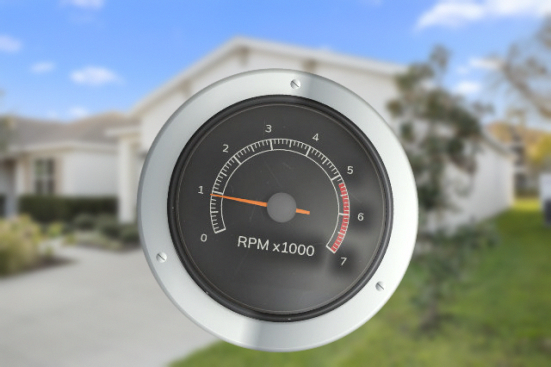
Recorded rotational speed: 900,rpm
